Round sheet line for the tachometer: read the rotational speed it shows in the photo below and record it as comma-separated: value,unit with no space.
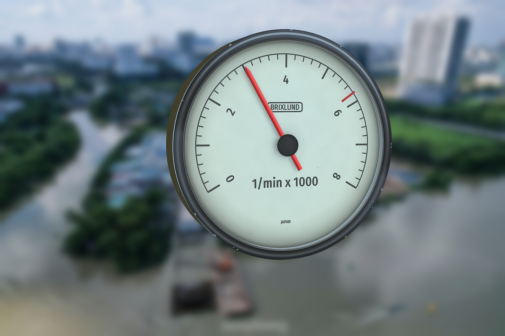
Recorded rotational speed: 3000,rpm
